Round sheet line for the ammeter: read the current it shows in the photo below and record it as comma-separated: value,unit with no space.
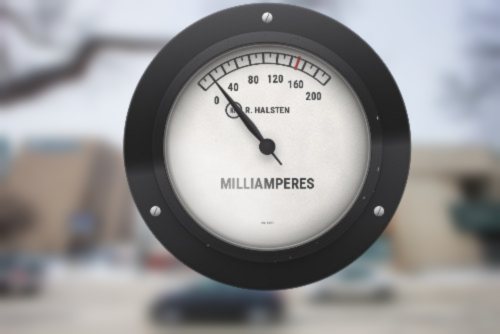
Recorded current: 20,mA
